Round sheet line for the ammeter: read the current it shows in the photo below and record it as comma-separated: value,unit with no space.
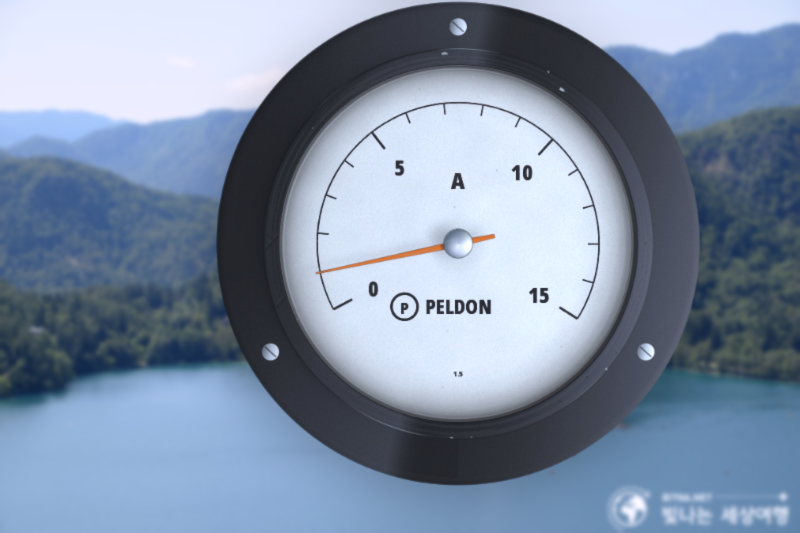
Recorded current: 1,A
